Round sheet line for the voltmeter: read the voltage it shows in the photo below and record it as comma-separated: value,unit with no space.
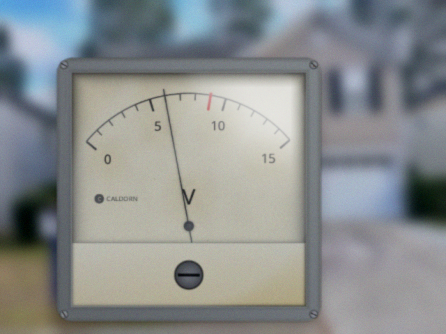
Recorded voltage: 6,V
